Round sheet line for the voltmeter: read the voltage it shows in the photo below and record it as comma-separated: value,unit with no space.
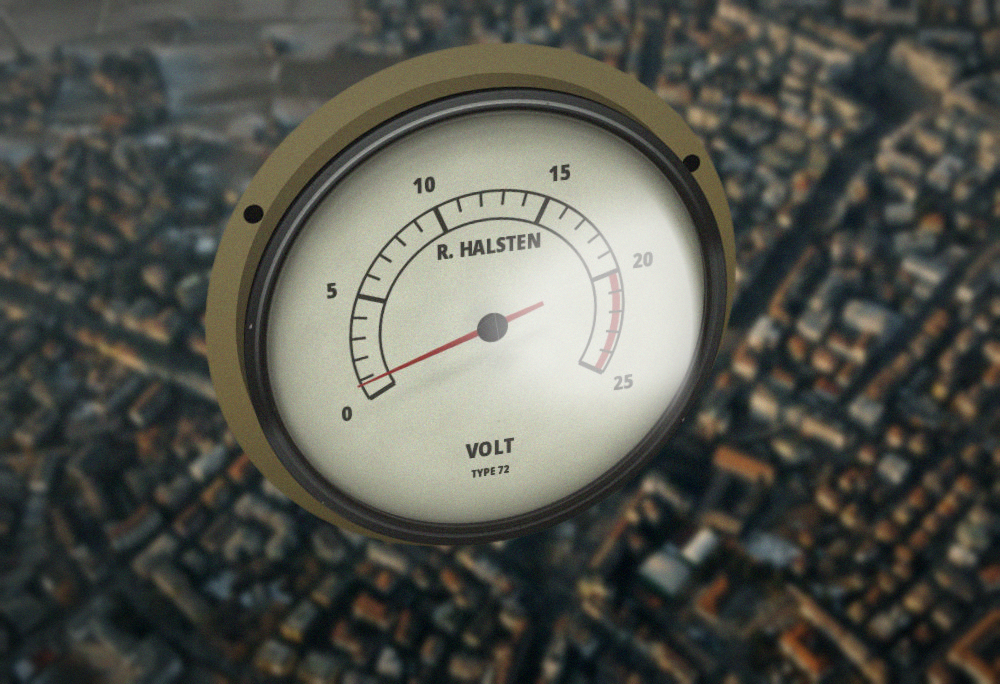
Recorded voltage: 1,V
